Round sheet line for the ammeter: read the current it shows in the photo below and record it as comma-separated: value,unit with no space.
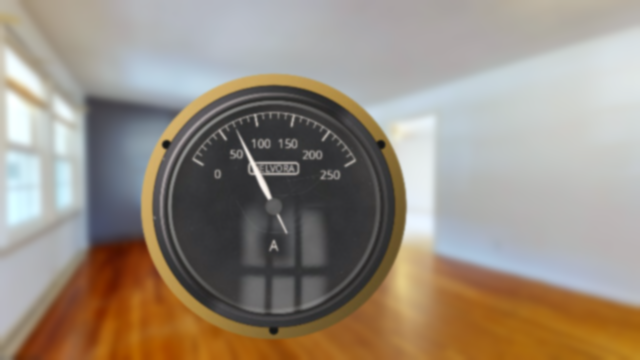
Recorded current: 70,A
